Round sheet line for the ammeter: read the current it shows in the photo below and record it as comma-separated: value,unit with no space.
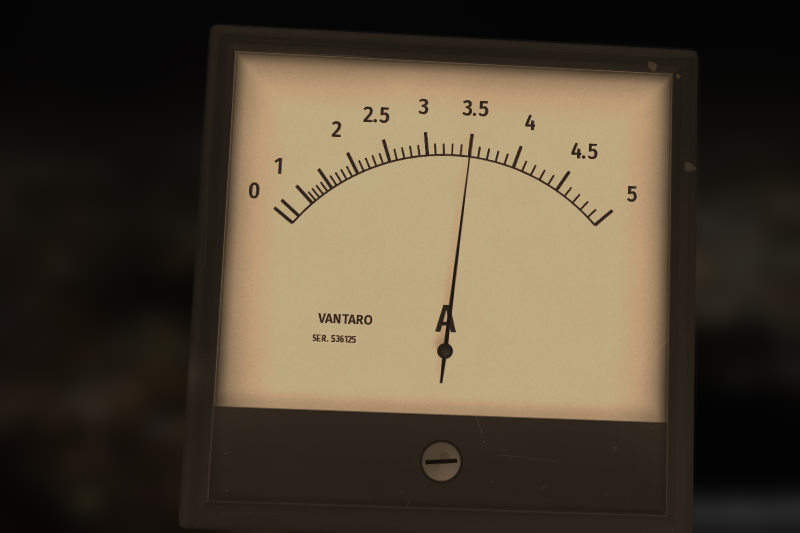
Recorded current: 3.5,A
